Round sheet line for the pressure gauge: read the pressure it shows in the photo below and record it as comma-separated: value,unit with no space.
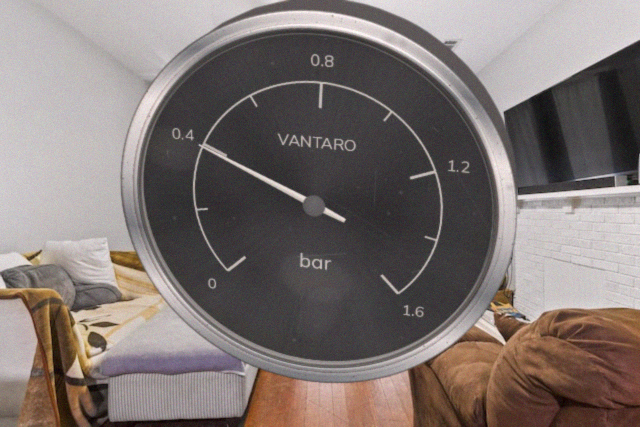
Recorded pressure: 0.4,bar
